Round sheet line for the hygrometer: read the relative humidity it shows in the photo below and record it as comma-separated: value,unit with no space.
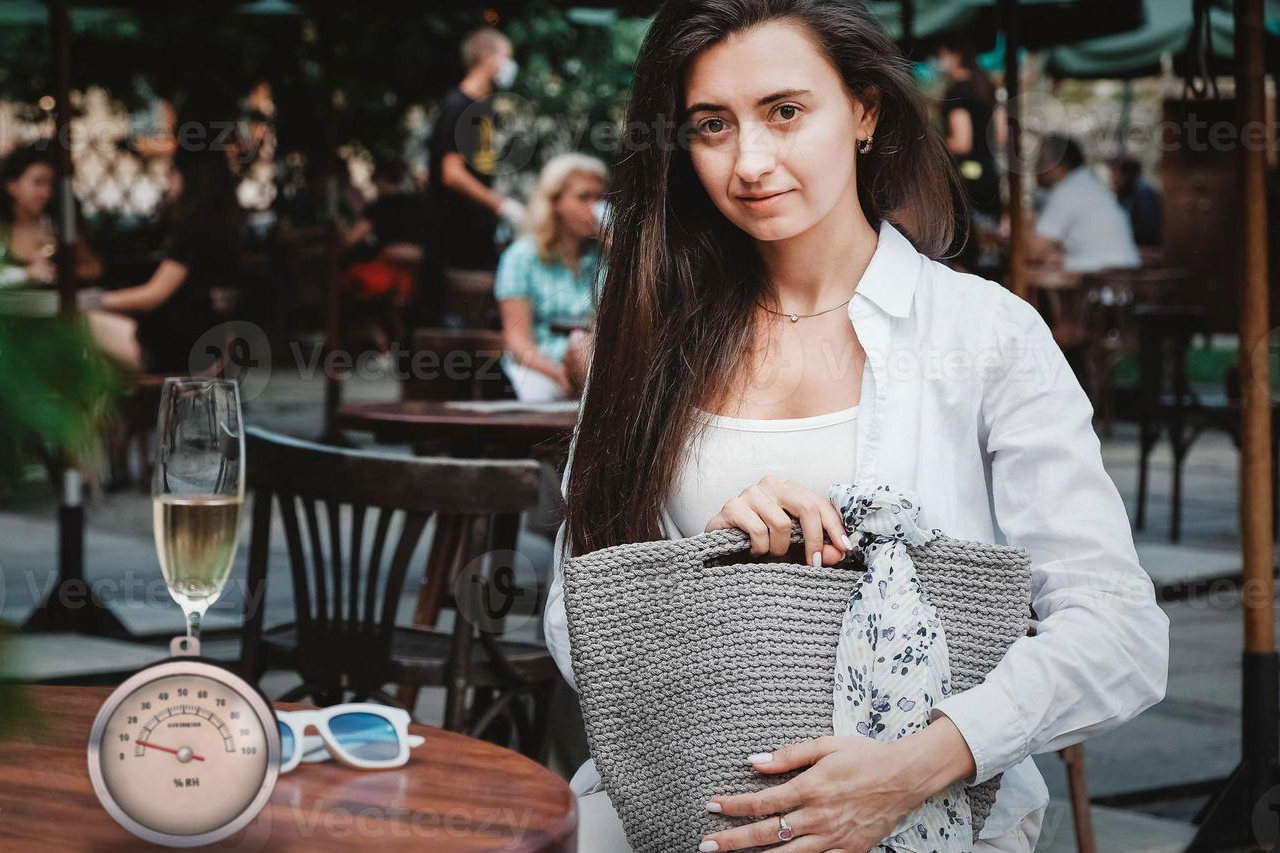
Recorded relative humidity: 10,%
